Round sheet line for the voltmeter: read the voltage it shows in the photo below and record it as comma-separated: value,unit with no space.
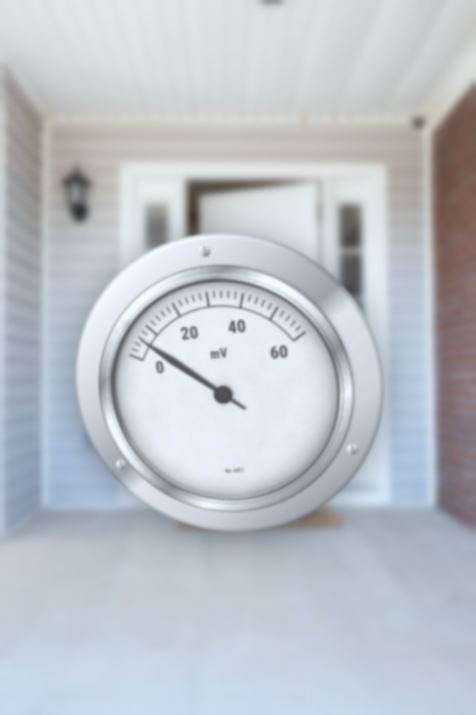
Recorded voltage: 6,mV
